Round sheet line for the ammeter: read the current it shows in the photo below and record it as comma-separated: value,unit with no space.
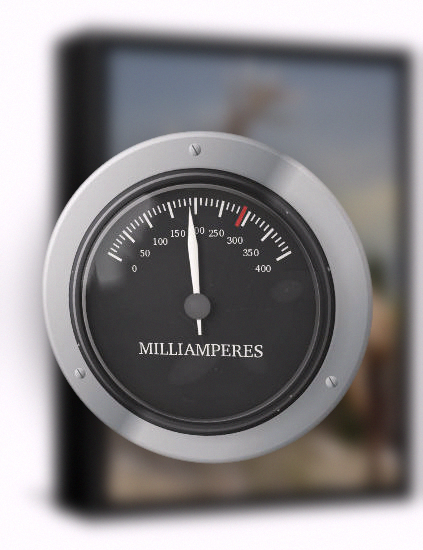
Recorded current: 190,mA
